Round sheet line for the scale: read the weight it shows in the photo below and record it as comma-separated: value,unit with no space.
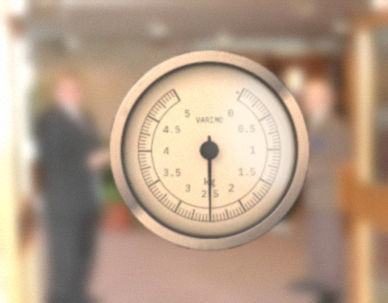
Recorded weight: 2.5,kg
